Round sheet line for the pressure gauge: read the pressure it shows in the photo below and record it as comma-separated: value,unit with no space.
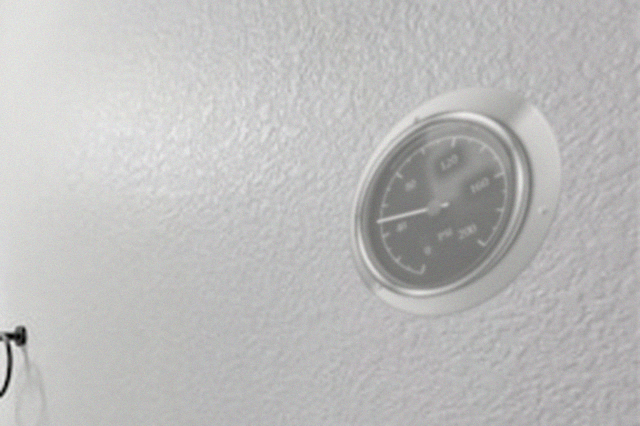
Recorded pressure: 50,psi
